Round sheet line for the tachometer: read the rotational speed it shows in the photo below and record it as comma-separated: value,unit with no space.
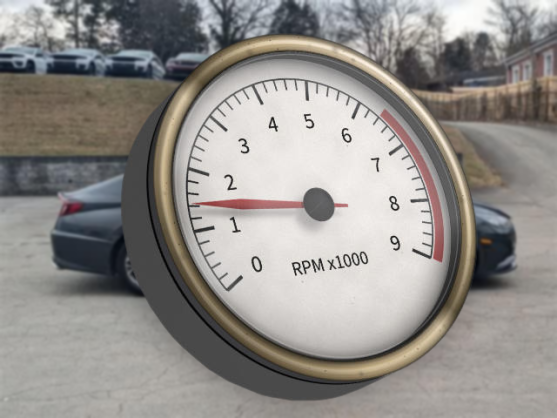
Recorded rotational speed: 1400,rpm
